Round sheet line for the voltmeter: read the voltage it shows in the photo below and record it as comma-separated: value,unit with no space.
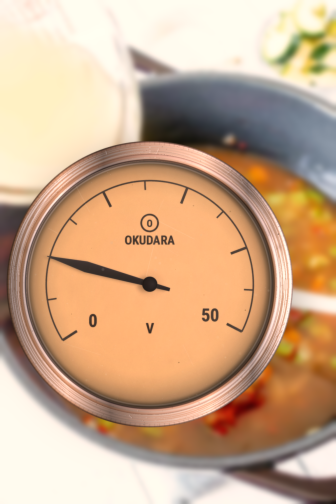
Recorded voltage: 10,V
